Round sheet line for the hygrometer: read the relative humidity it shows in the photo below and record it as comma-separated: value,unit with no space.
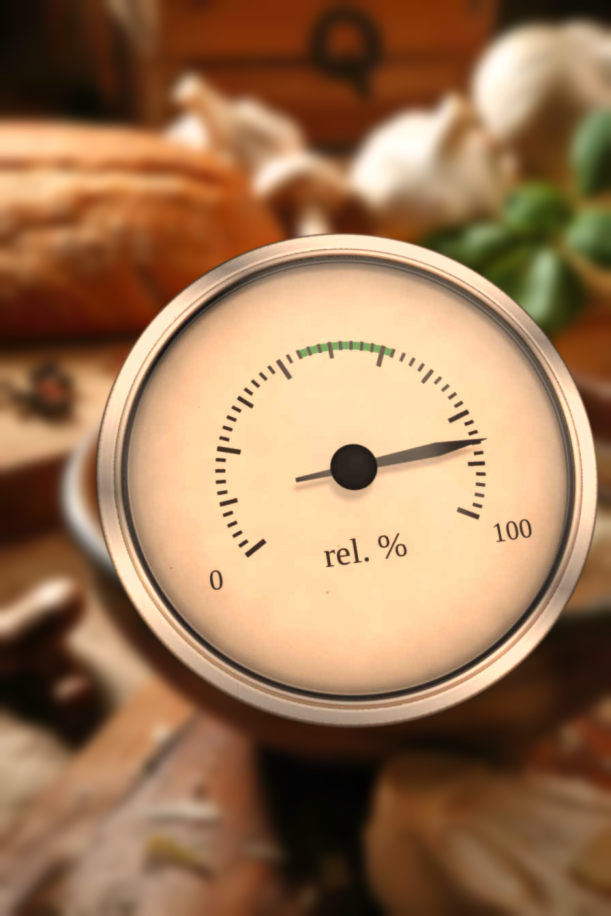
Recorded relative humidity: 86,%
